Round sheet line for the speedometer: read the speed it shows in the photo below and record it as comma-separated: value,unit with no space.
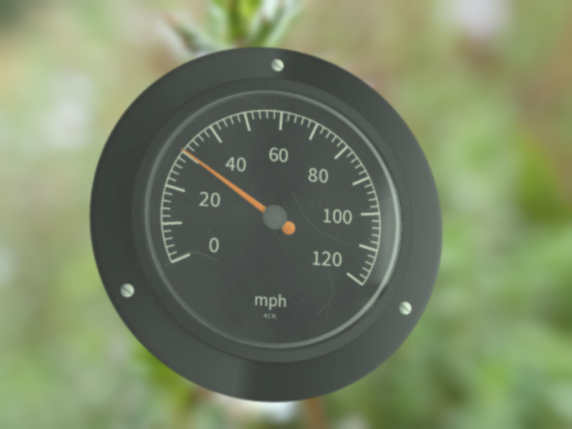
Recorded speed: 30,mph
